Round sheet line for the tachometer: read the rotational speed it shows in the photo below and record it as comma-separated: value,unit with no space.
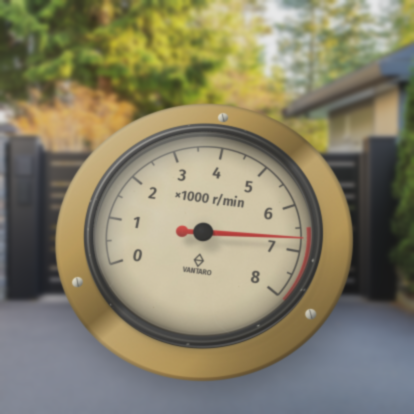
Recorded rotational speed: 6750,rpm
